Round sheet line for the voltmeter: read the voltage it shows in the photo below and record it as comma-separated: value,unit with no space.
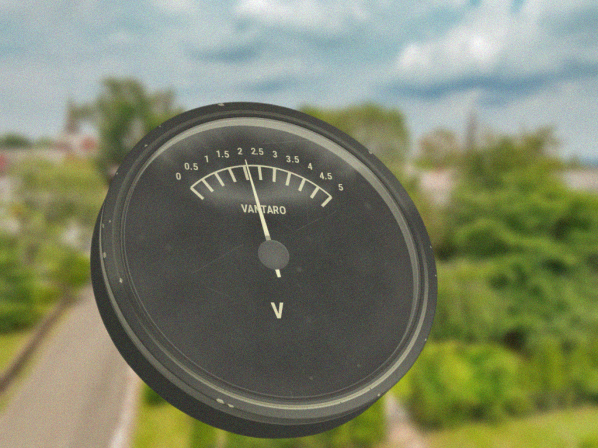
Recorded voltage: 2,V
